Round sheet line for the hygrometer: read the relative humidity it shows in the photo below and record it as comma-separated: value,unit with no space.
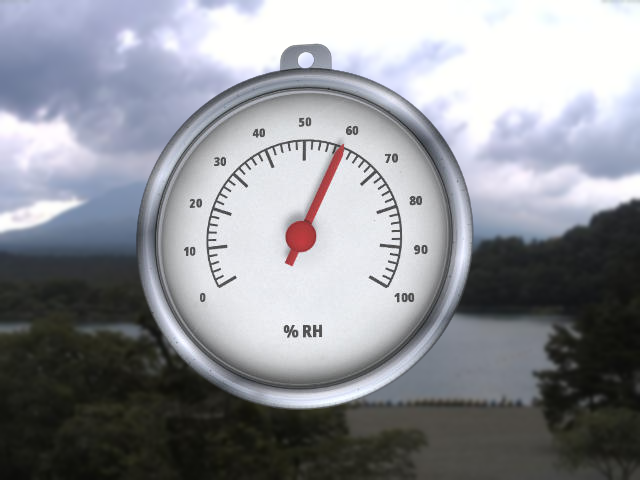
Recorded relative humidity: 60,%
